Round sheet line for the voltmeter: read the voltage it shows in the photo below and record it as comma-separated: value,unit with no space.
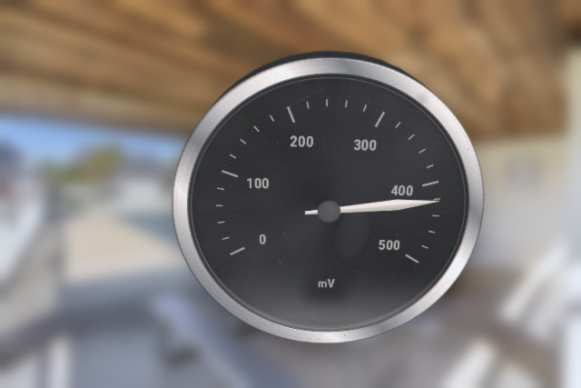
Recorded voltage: 420,mV
